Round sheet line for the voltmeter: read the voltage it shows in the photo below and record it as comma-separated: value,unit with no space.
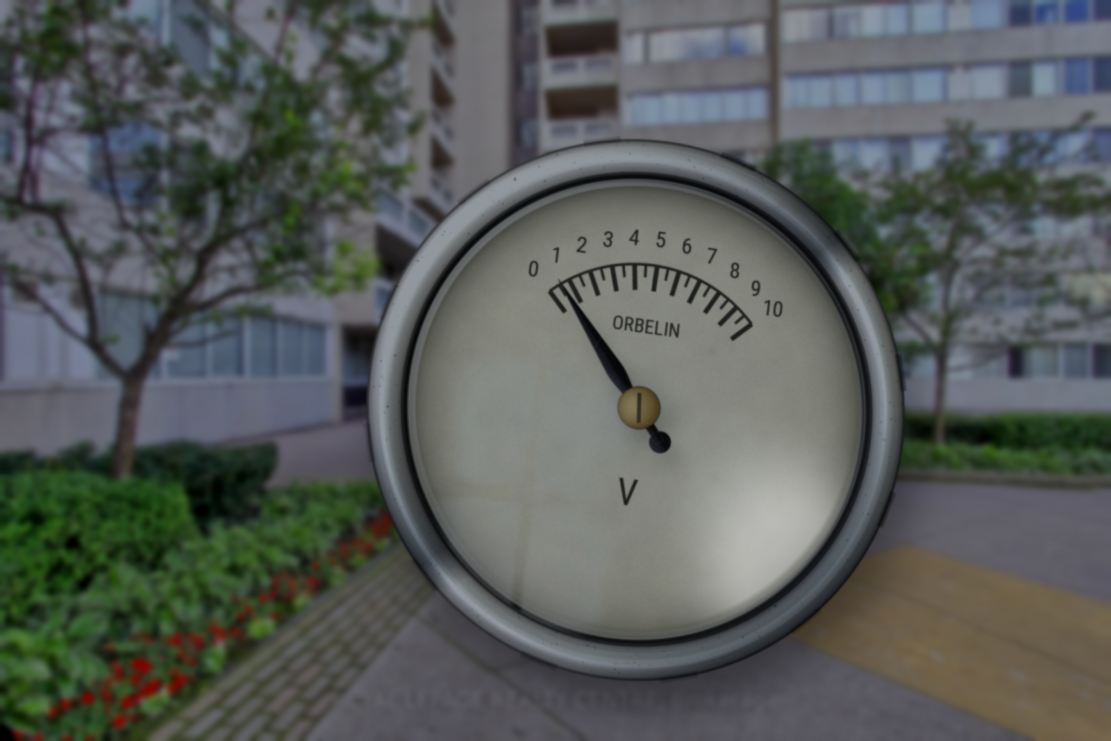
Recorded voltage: 0.5,V
